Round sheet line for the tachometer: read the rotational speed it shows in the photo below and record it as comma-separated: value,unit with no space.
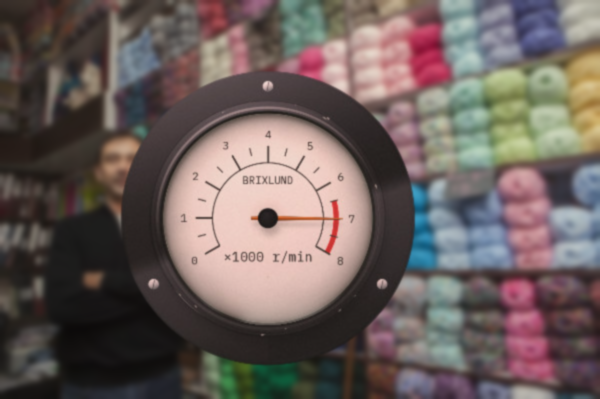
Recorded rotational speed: 7000,rpm
